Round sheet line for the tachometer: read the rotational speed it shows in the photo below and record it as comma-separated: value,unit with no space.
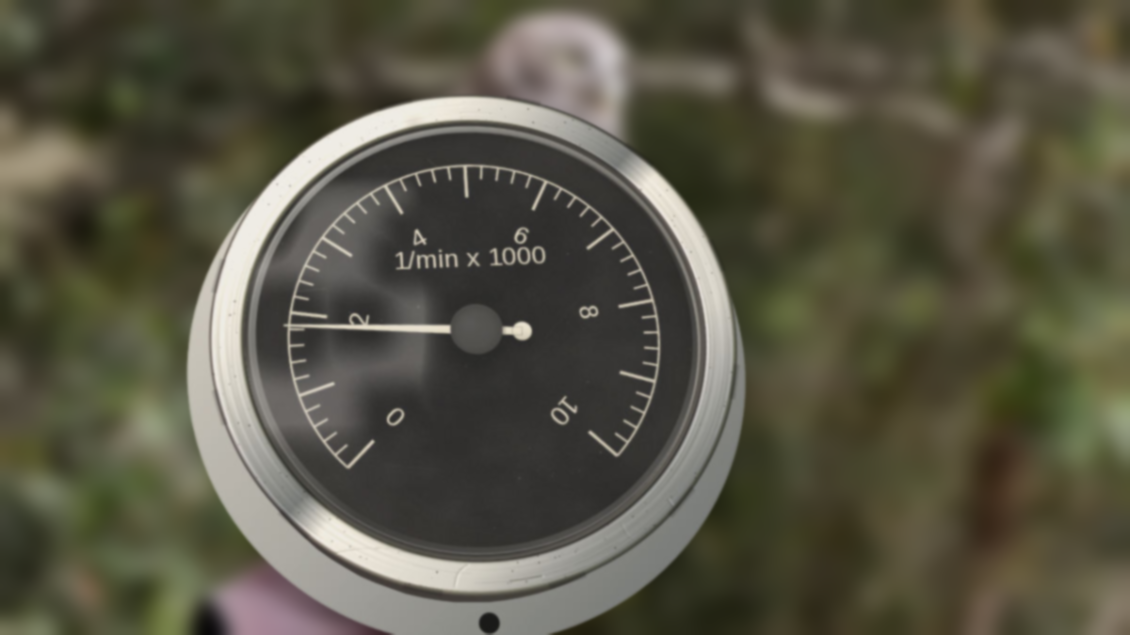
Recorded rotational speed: 1800,rpm
